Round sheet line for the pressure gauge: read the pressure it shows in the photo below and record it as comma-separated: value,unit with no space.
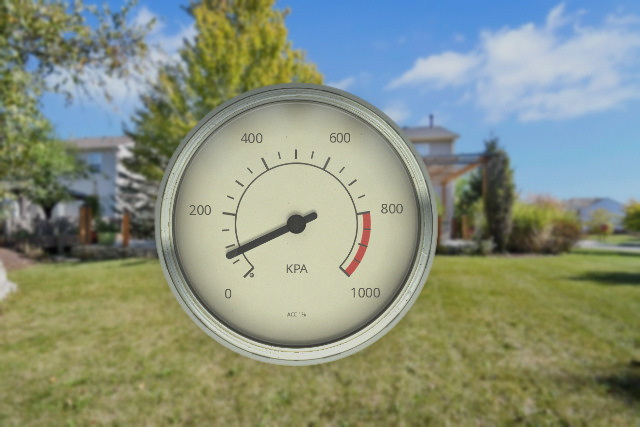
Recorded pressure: 75,kPa
